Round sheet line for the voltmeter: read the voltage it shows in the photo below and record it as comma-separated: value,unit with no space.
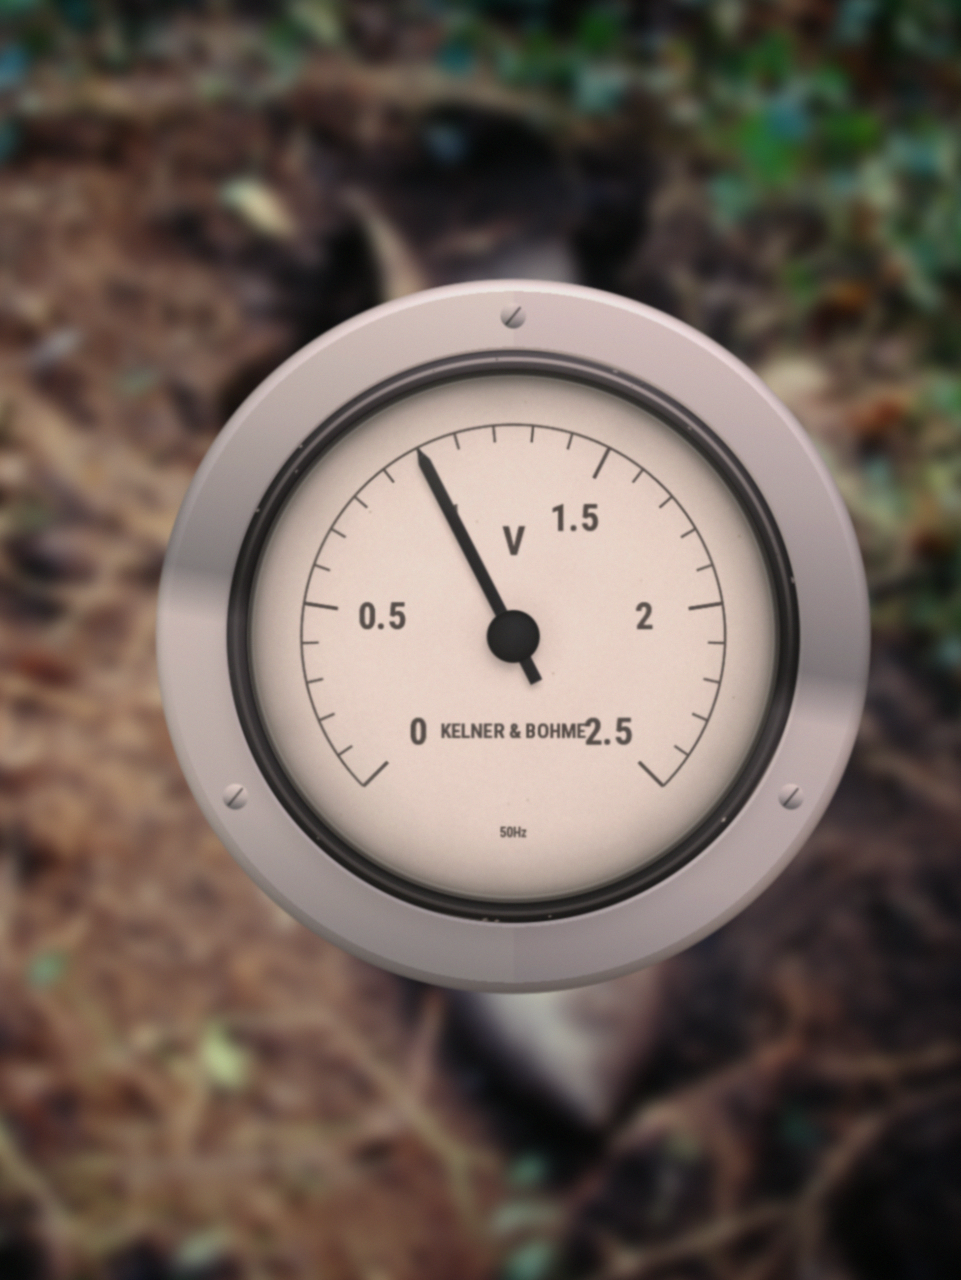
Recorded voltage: 1,V
